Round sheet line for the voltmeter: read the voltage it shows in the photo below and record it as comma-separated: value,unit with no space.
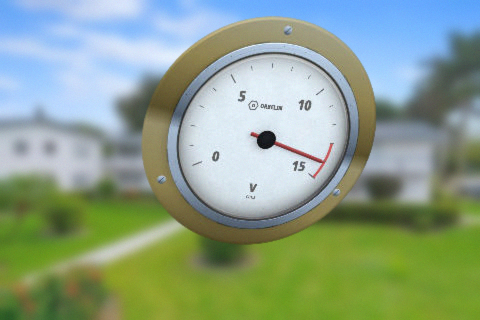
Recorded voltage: 14,V
